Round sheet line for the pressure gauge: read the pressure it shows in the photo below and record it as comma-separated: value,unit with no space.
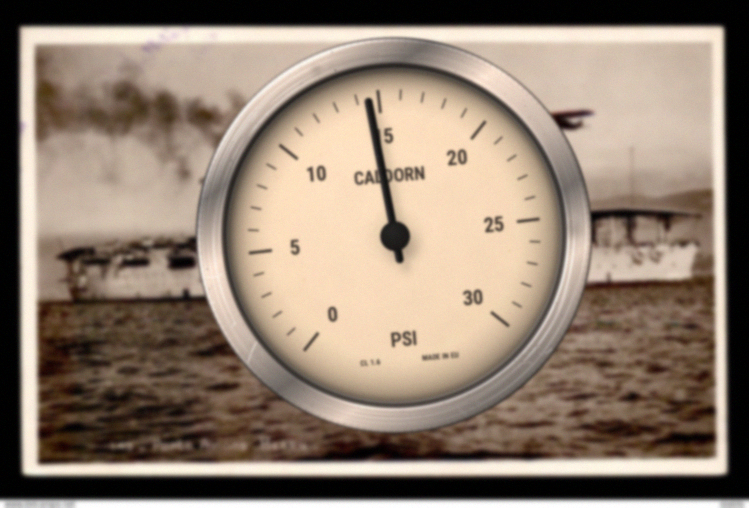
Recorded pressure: 14.5,psi
